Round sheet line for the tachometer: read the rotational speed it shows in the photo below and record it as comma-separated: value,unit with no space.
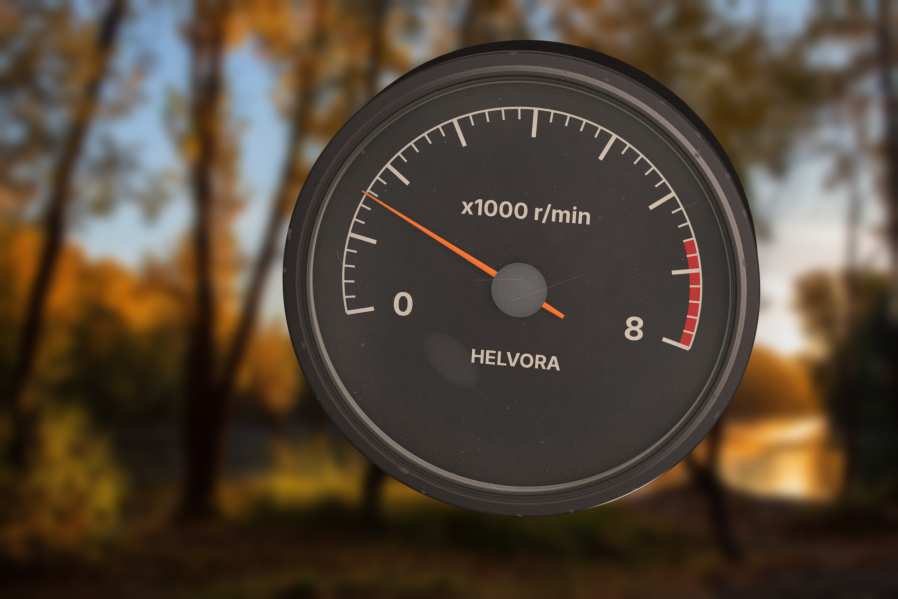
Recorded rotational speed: 1600,rpm
